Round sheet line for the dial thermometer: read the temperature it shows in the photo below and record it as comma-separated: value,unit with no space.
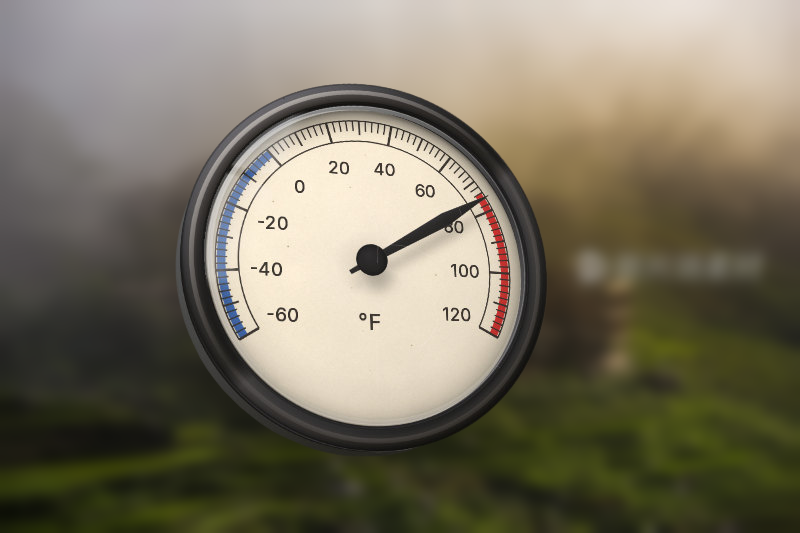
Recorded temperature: 76,°F
